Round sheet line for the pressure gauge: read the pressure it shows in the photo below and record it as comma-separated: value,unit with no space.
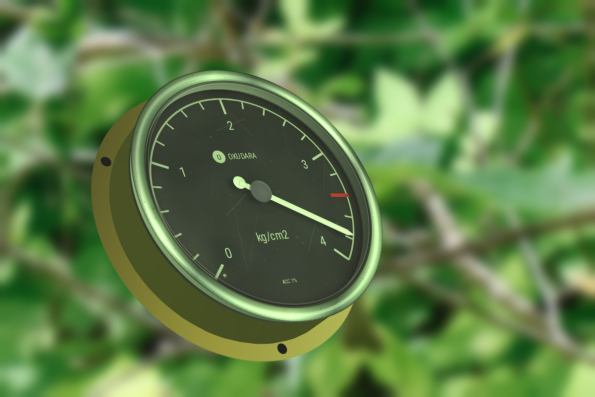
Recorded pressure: 3.8,kg/cm²
